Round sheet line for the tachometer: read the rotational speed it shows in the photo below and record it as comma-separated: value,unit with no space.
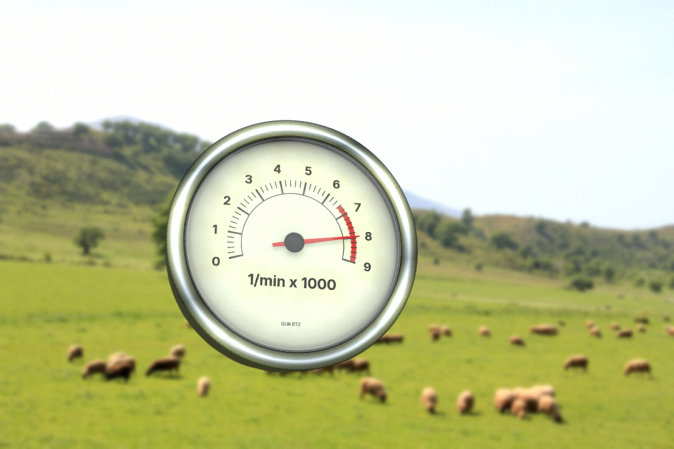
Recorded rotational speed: 8000,rpm
